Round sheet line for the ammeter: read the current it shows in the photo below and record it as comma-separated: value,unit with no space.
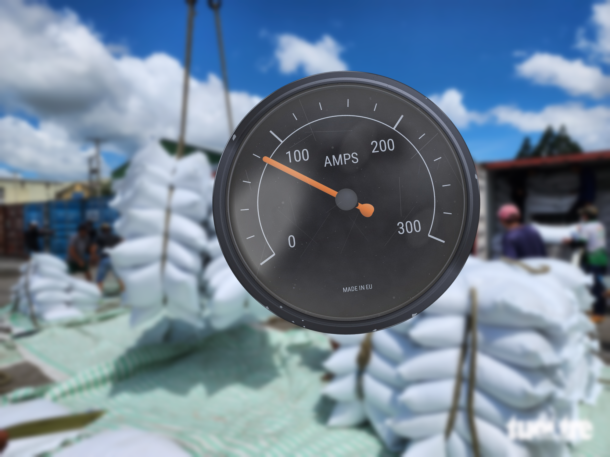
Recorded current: 80,A
